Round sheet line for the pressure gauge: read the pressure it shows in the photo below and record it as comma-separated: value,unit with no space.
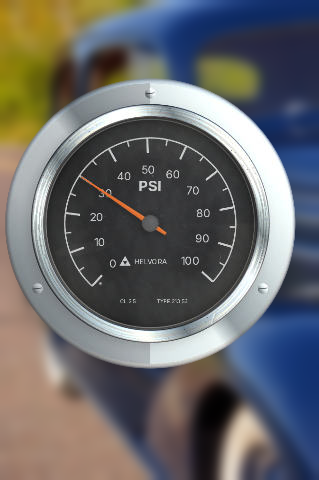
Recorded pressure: 30,psi
